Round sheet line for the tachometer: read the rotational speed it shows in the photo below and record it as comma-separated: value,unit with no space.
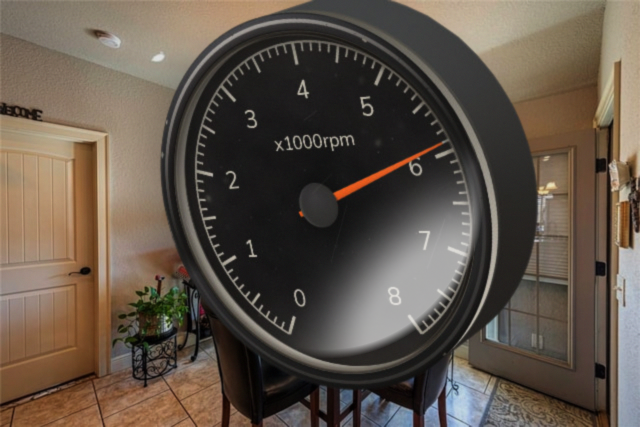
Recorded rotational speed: 5900,rpm
